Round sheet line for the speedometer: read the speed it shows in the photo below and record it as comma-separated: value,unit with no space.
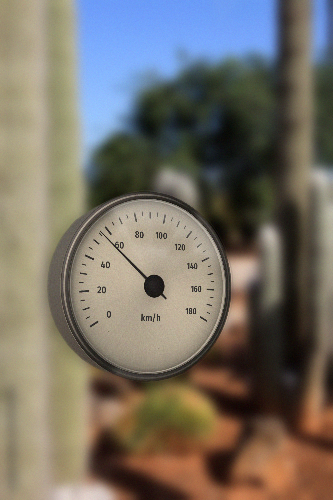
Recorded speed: 55,km/h
